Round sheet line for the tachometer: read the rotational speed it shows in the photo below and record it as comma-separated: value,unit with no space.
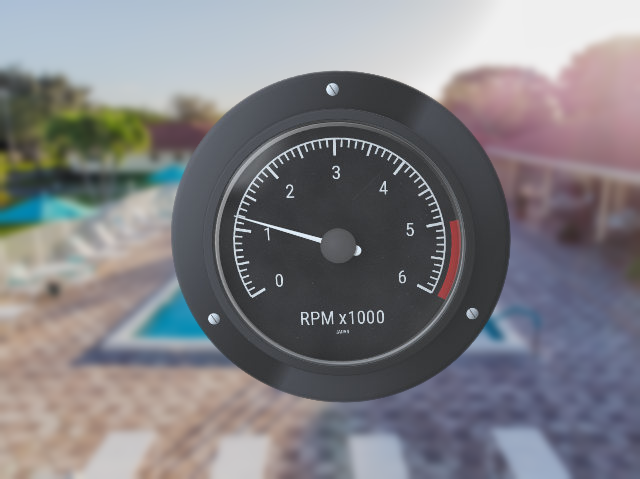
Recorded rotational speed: 1200,rpm
